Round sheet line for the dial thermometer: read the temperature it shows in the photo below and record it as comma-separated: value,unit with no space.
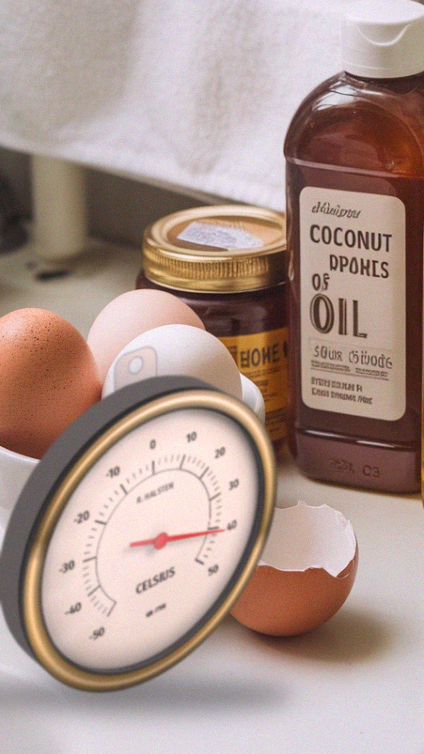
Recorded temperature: 40,°C
